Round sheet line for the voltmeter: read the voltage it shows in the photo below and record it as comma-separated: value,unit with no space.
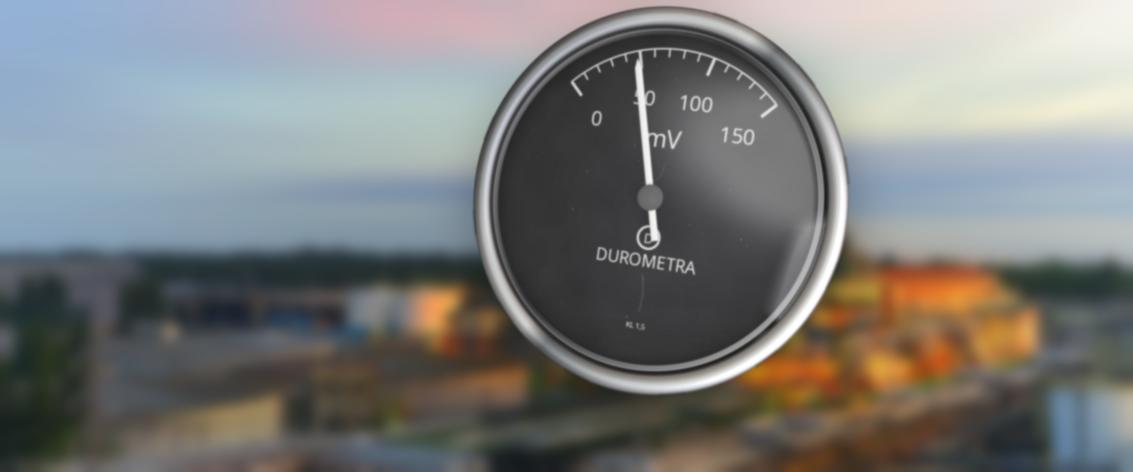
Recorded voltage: 50,mV
